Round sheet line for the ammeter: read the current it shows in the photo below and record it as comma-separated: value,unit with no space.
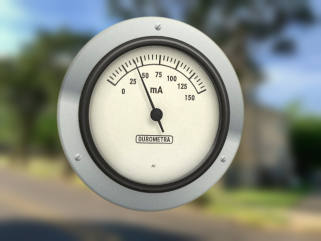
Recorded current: 40,mA
